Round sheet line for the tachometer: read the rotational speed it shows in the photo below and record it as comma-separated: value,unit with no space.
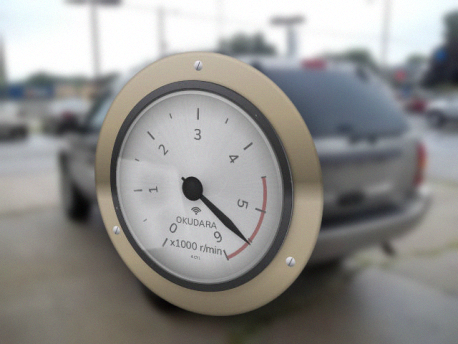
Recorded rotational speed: 5500,rpm
